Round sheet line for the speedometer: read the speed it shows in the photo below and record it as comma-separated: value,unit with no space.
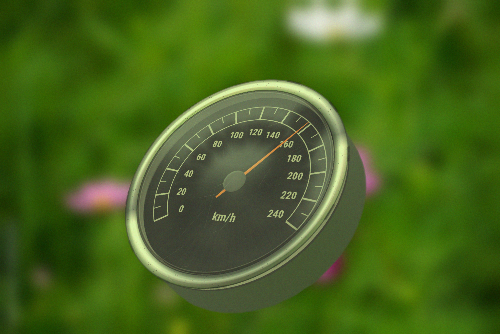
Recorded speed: 160,km/h
